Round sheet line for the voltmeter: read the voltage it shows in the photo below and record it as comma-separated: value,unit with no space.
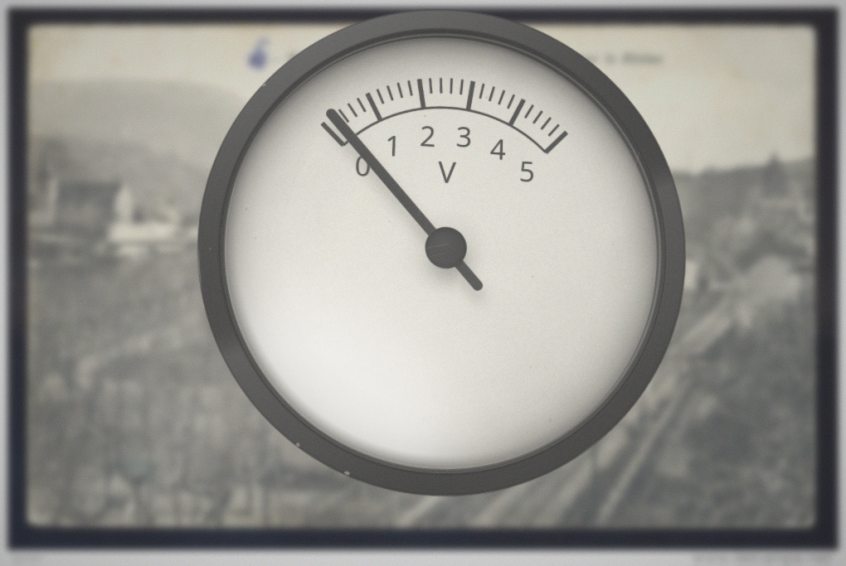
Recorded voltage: 0.2,V
